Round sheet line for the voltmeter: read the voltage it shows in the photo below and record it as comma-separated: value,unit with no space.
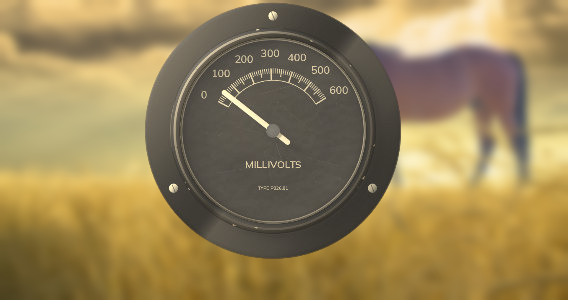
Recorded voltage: 50,mV
